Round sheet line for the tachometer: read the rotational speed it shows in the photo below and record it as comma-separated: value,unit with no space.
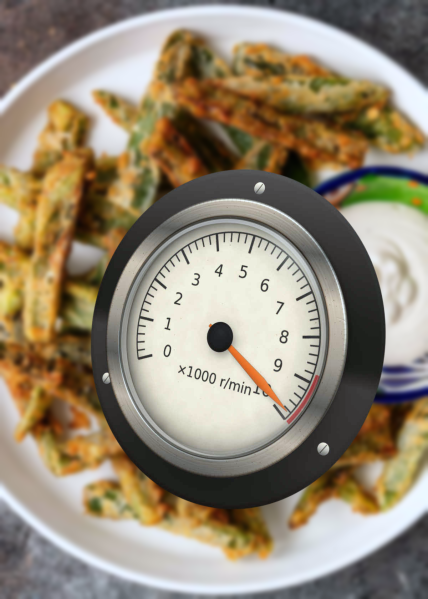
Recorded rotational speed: 9800,rpm
